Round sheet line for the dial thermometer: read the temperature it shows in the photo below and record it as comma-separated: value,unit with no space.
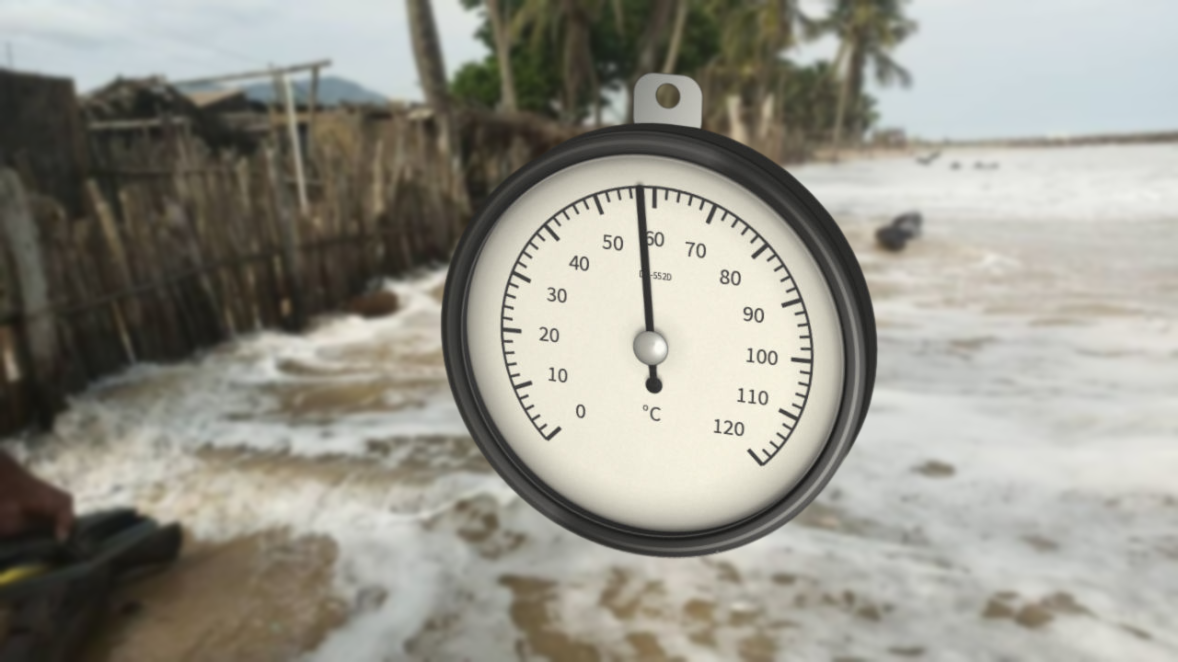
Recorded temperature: 58,°C
